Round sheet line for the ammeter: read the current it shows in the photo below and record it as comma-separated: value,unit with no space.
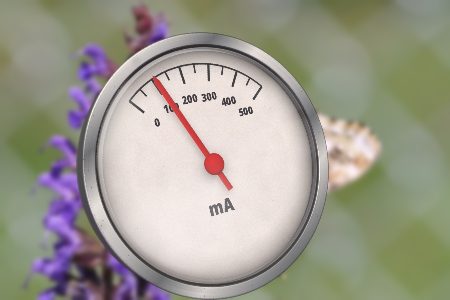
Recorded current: 100,mA
